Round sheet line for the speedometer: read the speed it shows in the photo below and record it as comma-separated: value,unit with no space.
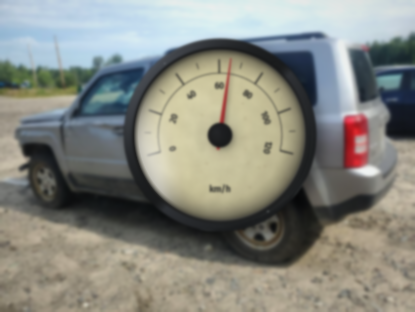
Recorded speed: 65,km/h
